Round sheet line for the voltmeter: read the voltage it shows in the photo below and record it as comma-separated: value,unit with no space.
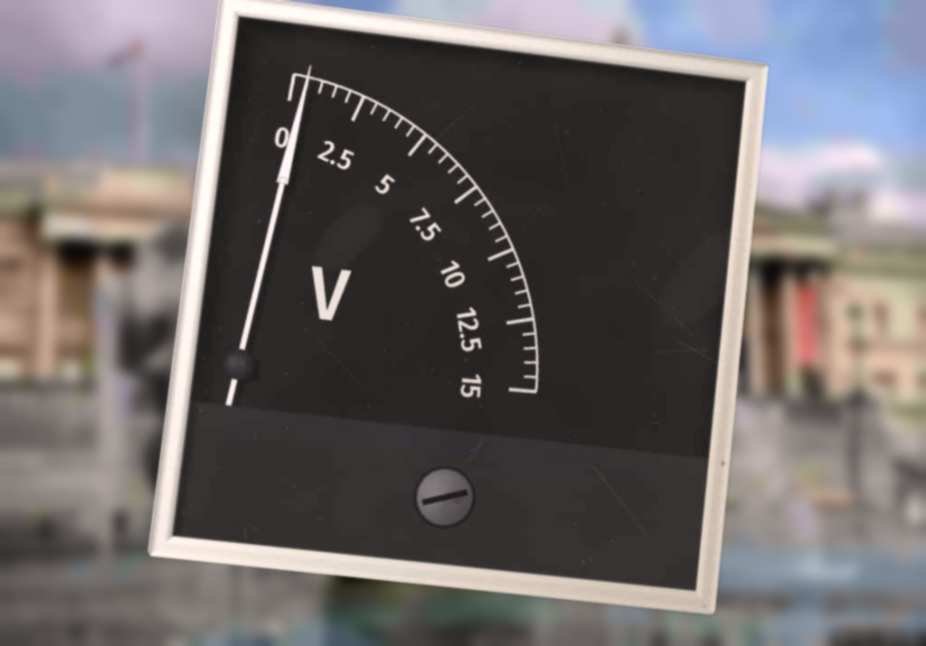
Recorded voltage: 0.5,V
